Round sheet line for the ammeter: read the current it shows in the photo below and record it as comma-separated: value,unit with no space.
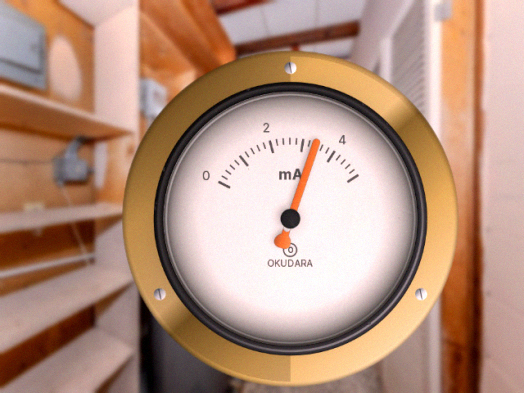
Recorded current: 3.4,mA
